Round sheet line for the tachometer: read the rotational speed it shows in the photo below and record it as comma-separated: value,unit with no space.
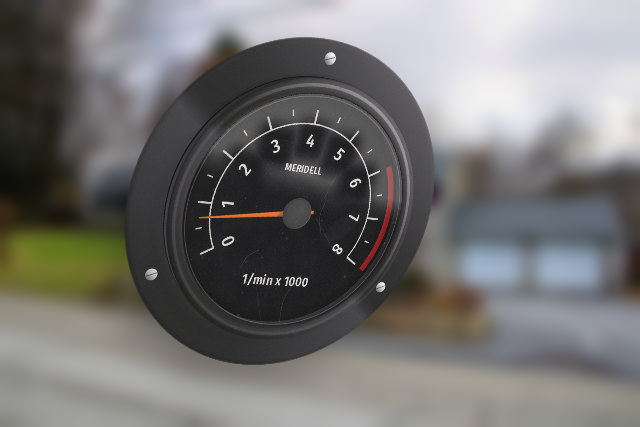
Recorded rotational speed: 750,rpm
